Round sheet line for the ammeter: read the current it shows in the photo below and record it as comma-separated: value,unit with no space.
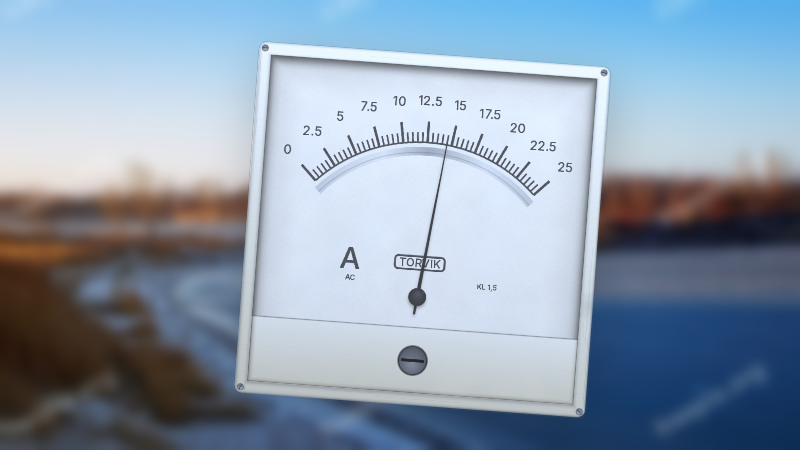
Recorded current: 14.5,A
